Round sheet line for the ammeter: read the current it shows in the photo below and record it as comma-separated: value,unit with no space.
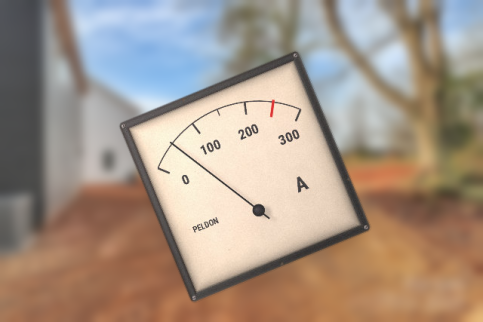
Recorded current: 50,A
